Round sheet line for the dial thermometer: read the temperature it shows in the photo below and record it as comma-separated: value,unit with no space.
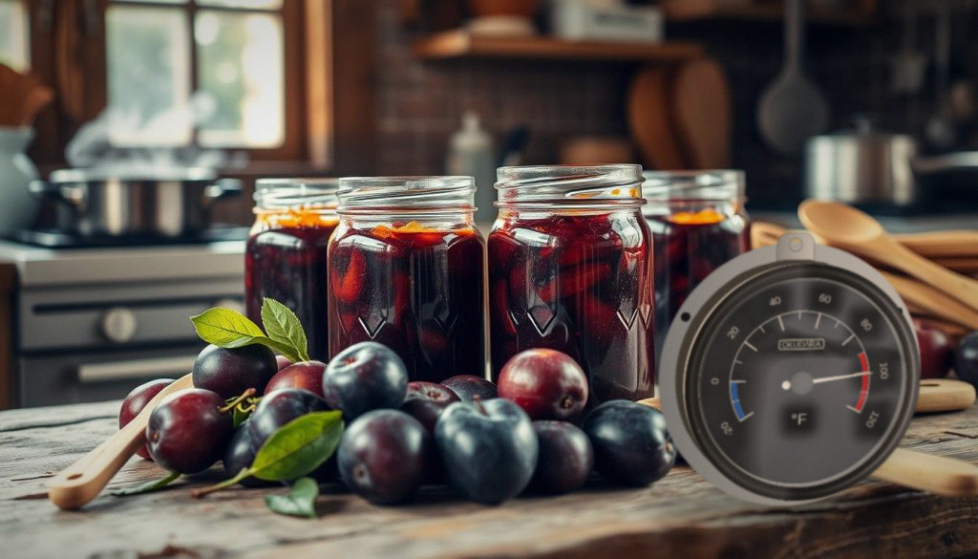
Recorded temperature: 100,°F
